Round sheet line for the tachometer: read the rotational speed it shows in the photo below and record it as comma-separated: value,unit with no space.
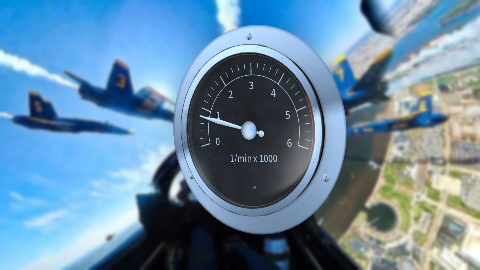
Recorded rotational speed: 800,rpm
